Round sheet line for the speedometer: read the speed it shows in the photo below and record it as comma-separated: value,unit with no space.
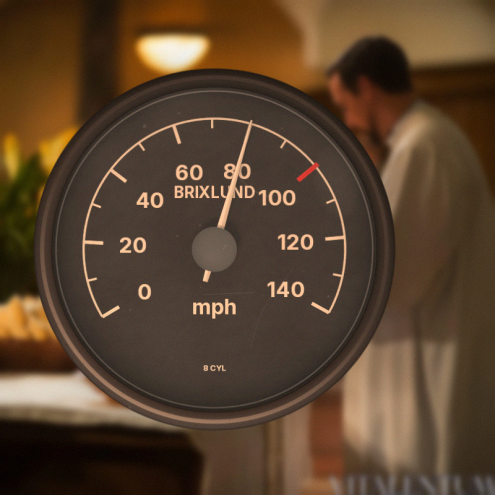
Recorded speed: 80,mph
